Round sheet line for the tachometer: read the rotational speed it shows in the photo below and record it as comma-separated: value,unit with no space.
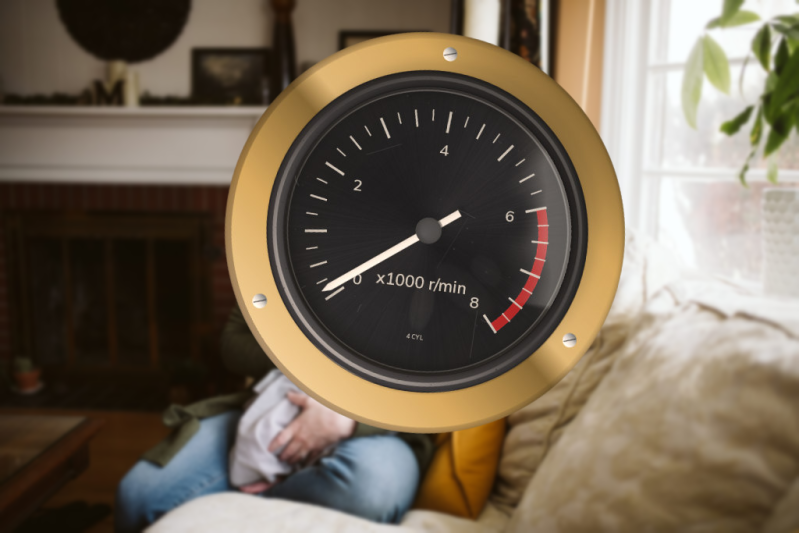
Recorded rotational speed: 125,rpm
